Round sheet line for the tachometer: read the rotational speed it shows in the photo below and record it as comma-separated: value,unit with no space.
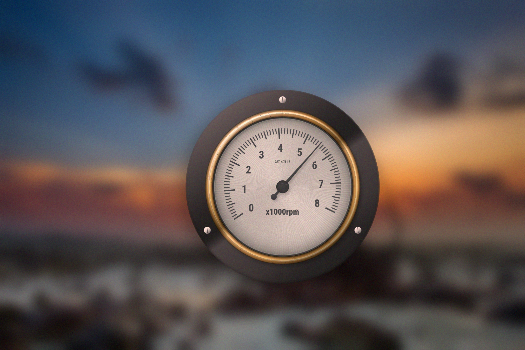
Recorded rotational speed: 5500,rpm
